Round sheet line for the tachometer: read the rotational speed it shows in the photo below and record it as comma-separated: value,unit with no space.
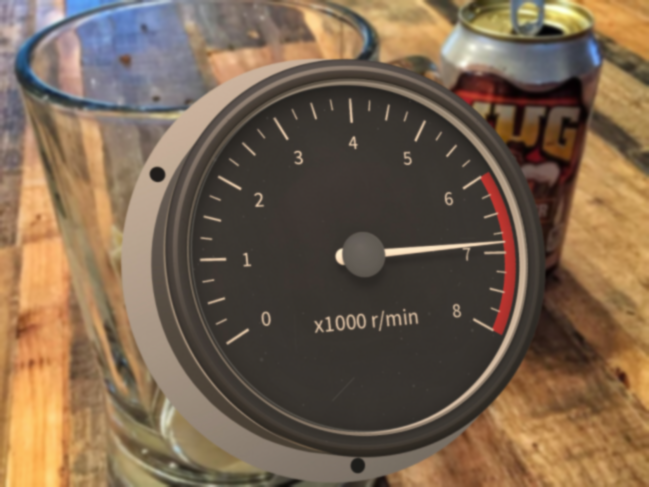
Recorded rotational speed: 6875,rpm
